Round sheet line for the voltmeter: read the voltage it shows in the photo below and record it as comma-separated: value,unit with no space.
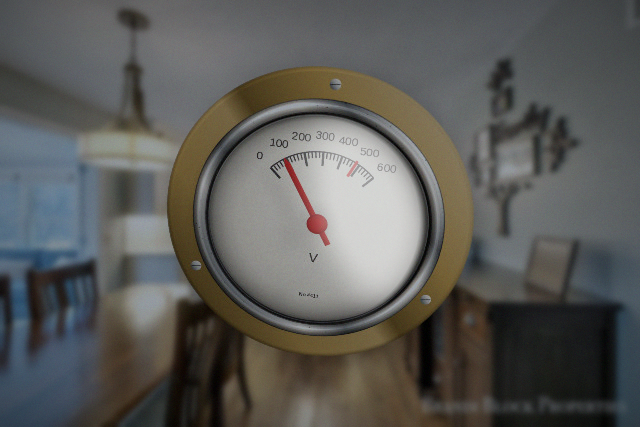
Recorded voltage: 100,V
